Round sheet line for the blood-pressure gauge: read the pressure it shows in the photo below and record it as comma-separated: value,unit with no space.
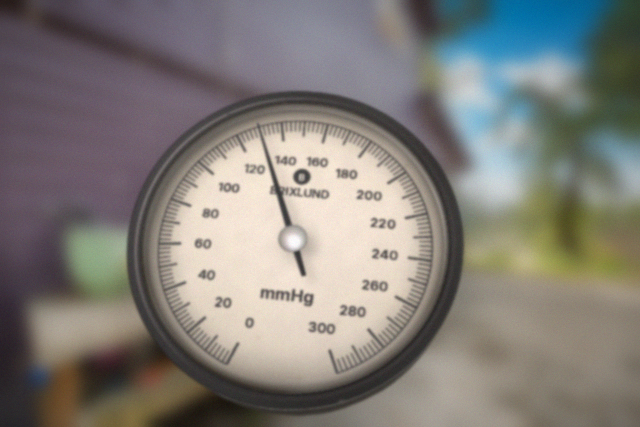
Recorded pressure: 130,mmHg
